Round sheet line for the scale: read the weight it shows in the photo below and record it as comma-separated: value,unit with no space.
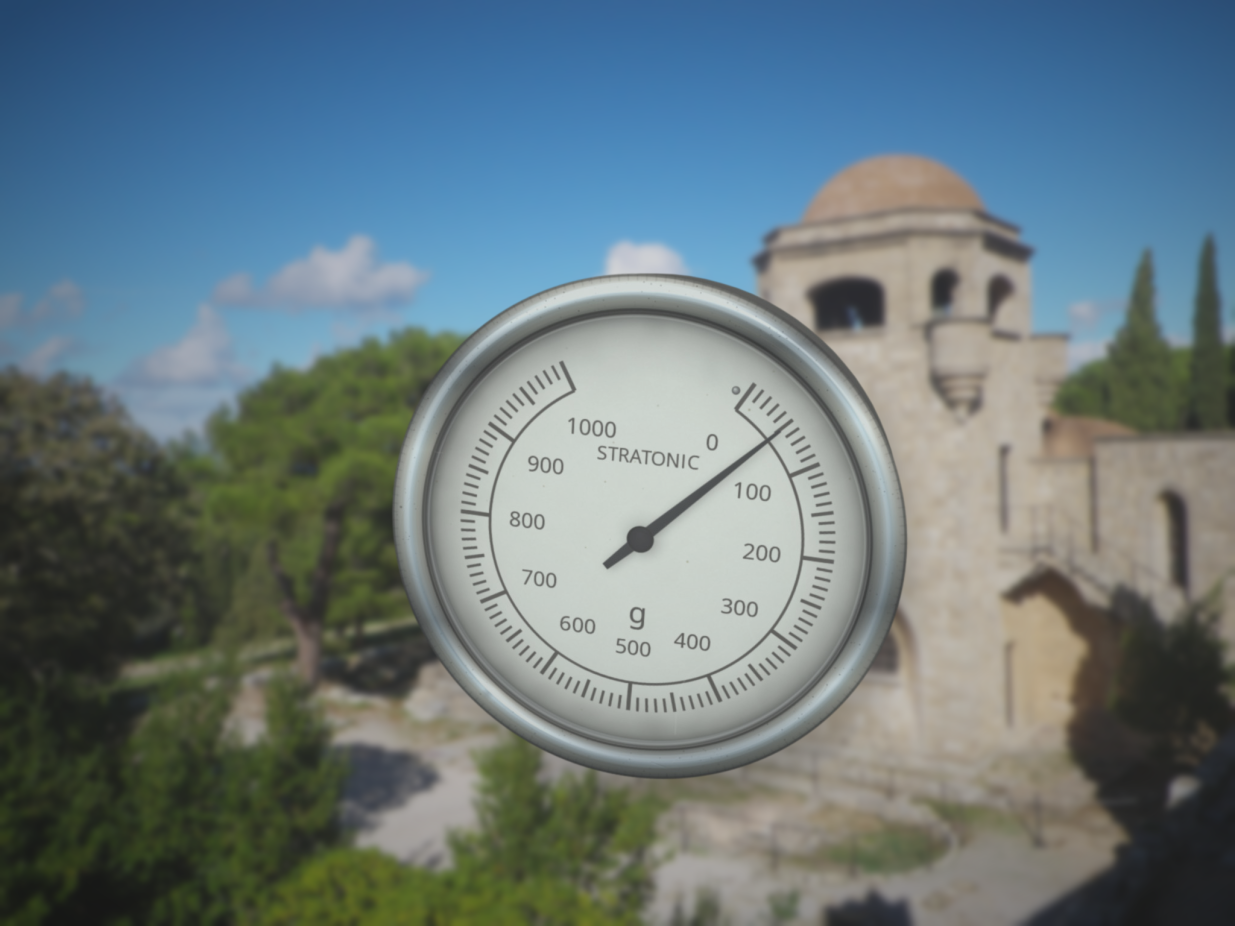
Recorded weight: 50,g
